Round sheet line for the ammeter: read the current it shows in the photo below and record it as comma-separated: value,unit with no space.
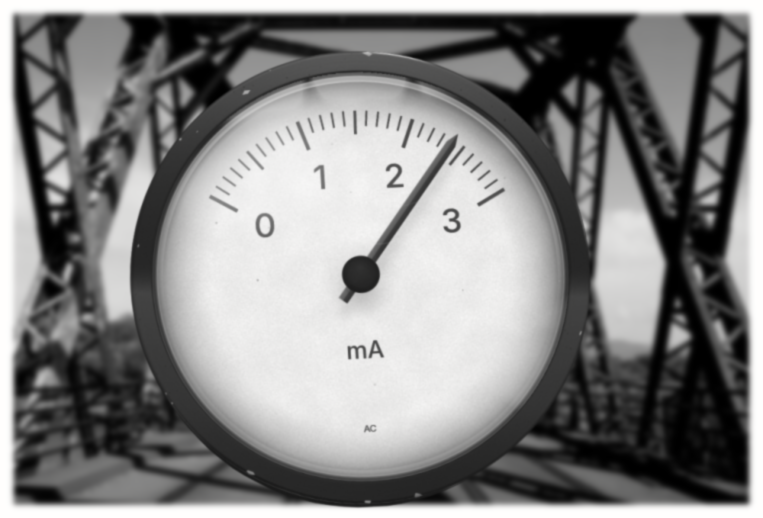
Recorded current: 2.4,mA
